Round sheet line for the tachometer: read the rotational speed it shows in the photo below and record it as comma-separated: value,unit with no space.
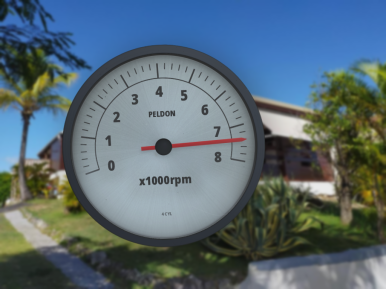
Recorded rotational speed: 7400,rpm
